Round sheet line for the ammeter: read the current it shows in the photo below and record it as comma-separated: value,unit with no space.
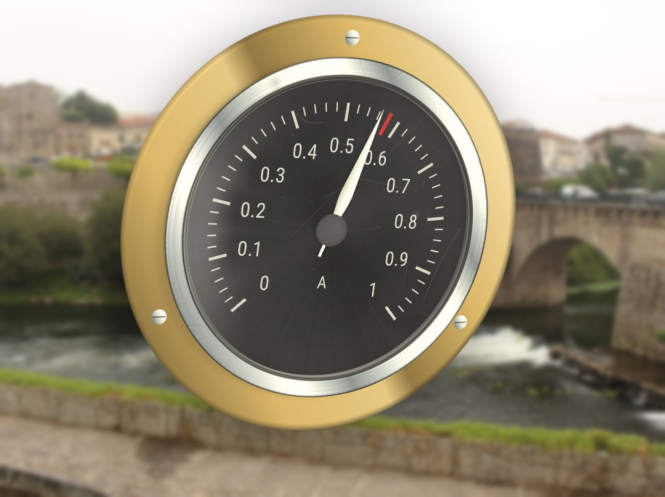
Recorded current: 0.56,A
